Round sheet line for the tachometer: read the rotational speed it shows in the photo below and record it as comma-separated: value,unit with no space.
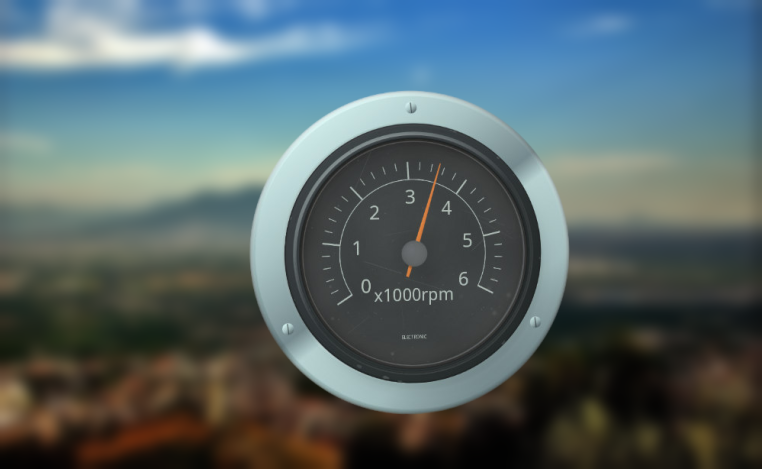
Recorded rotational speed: 3500,rpm
